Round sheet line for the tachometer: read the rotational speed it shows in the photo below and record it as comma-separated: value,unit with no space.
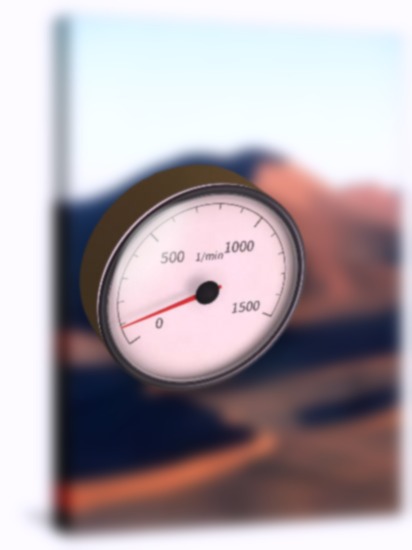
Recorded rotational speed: 100,rpm
